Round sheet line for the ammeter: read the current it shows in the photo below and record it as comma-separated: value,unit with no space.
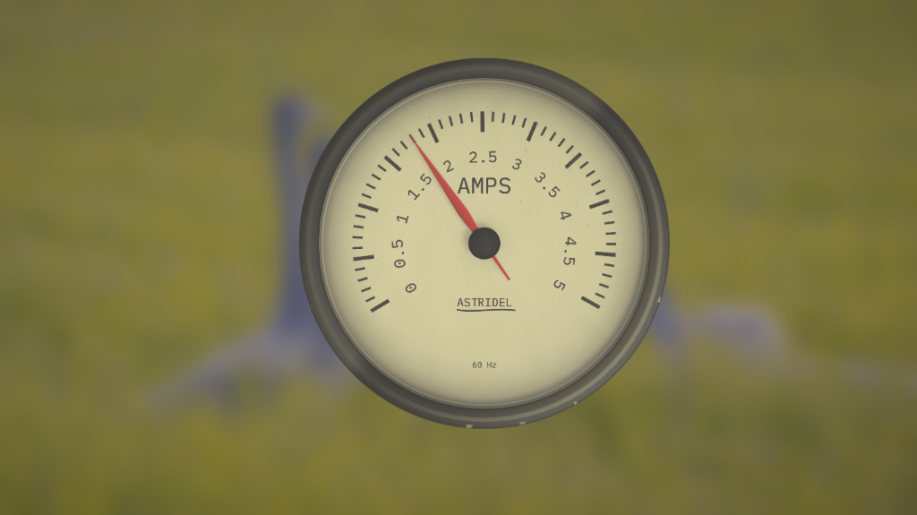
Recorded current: 1.8,A
